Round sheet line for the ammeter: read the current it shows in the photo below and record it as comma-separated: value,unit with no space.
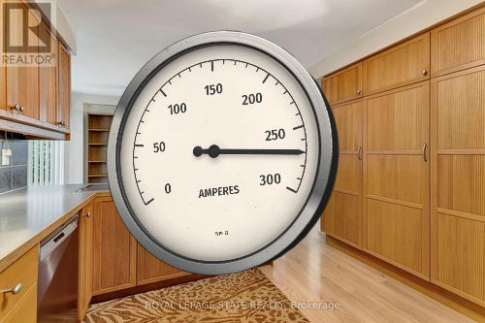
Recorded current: 270,A
